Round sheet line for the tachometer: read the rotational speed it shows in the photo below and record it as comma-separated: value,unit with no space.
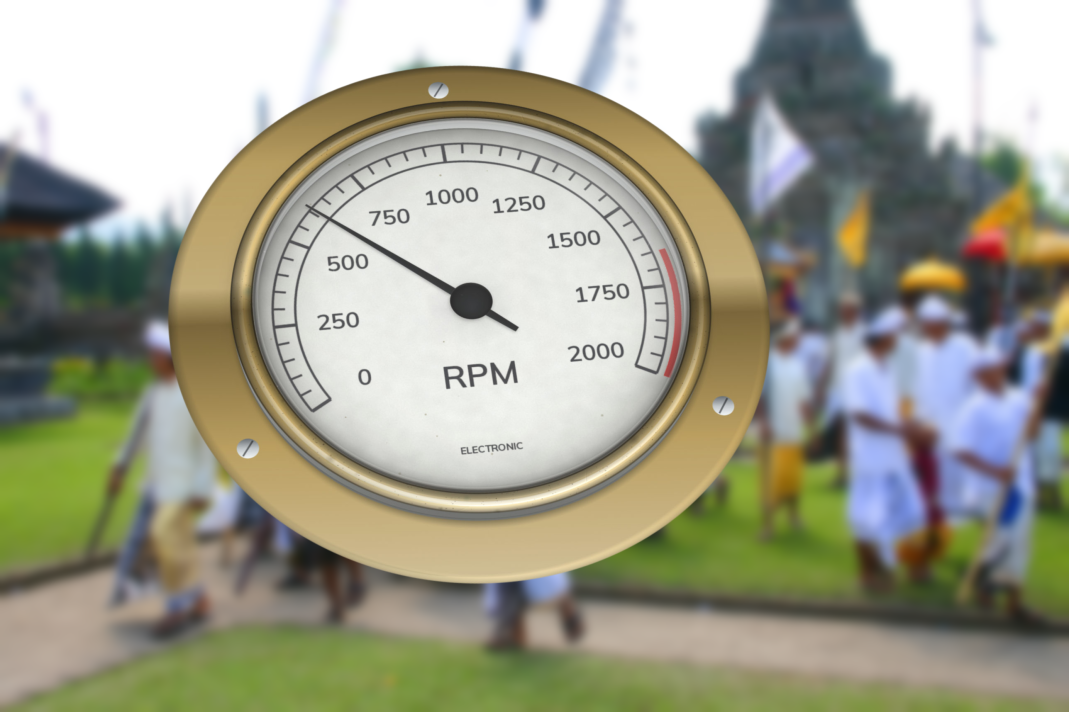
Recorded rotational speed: 600,rpm
